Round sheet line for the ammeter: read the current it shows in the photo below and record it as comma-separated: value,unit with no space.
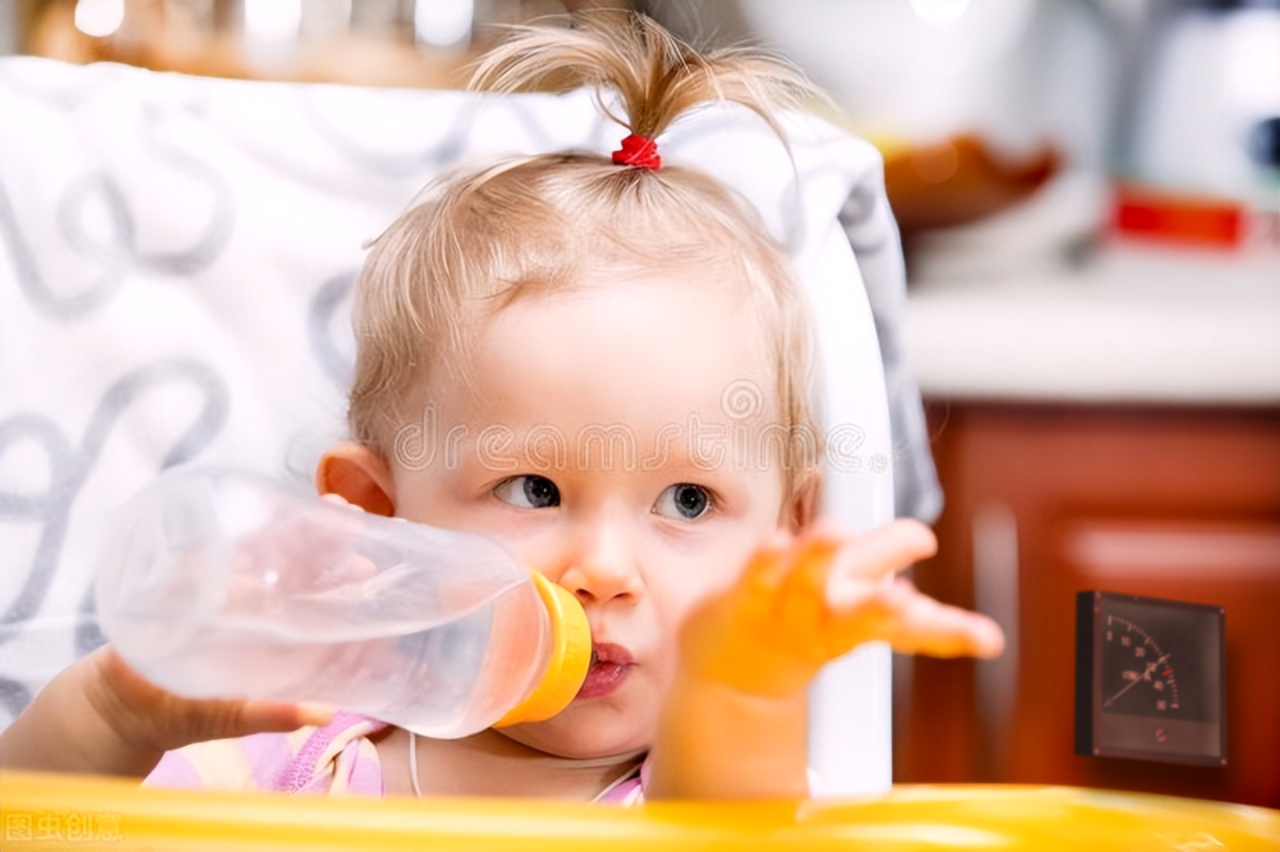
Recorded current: 30,A
